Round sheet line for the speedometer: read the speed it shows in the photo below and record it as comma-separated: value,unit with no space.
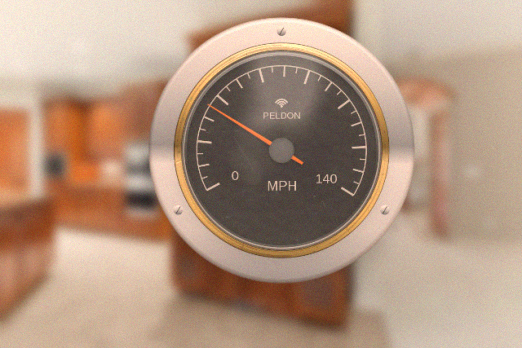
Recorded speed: 35,mph
